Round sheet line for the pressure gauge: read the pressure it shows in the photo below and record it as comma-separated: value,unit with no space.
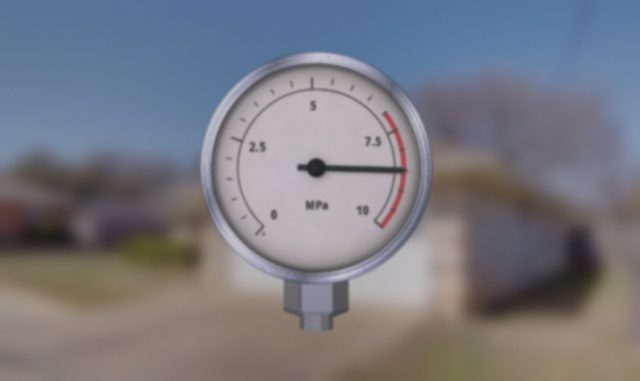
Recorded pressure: 8.5,MPa
